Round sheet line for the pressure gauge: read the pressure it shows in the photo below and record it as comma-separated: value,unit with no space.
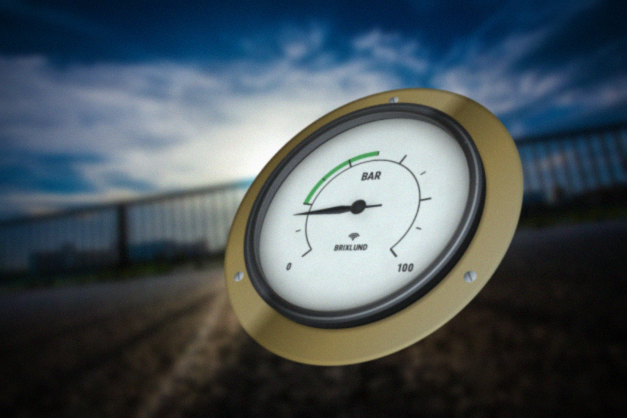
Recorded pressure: 15,bar
